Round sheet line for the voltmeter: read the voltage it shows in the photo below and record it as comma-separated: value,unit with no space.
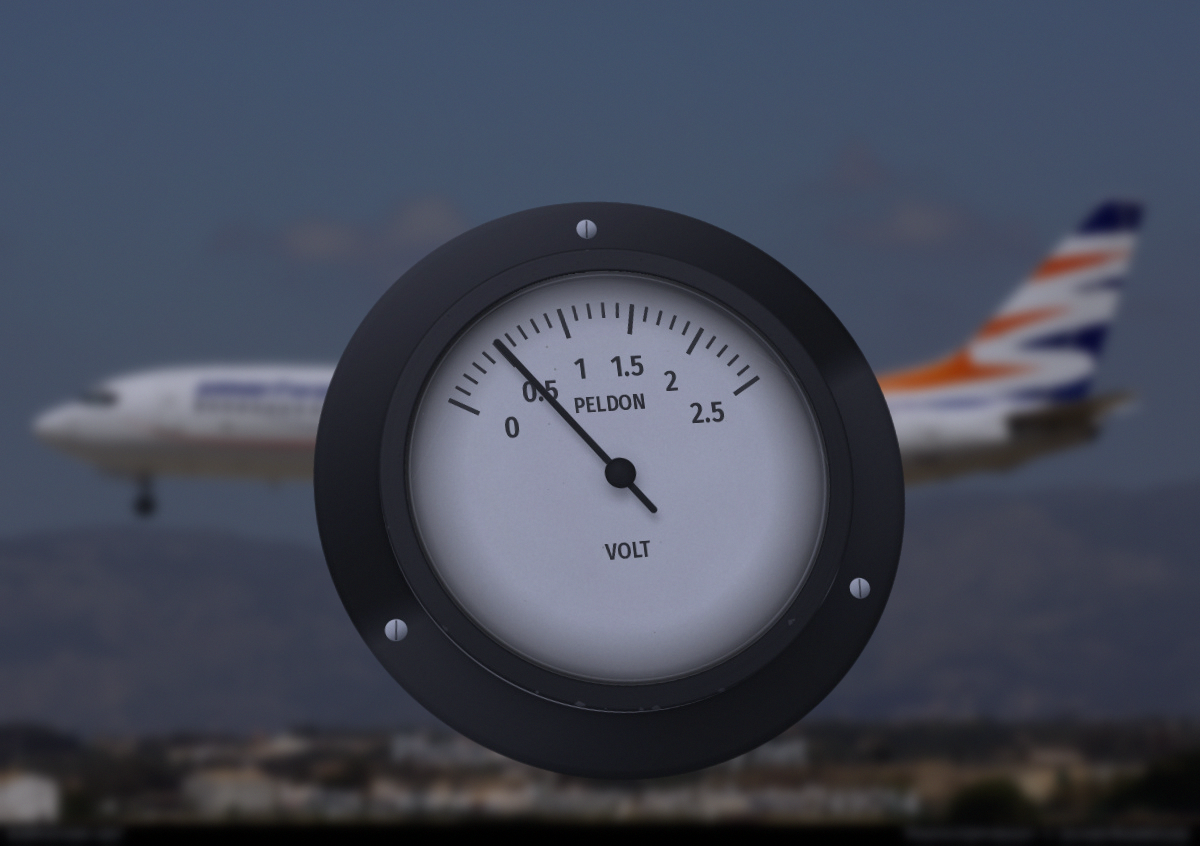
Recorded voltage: 0.5,V
